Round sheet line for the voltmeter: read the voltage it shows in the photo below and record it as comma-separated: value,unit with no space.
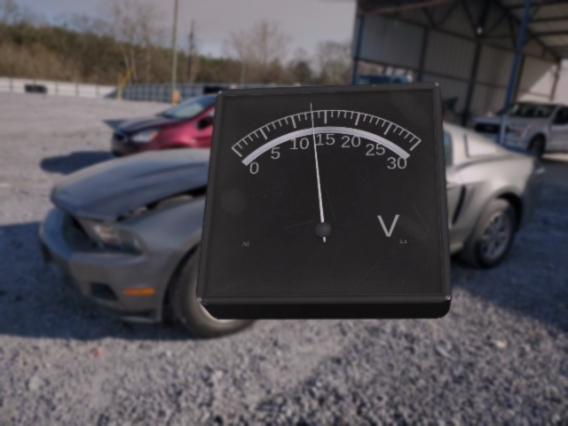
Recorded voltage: 13,V
